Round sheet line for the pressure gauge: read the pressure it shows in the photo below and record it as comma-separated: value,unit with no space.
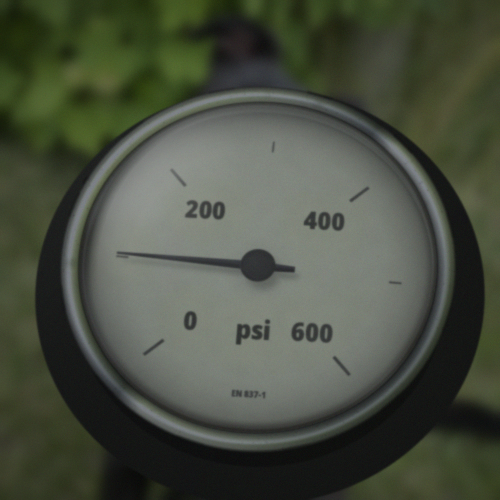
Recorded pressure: 100,psi
